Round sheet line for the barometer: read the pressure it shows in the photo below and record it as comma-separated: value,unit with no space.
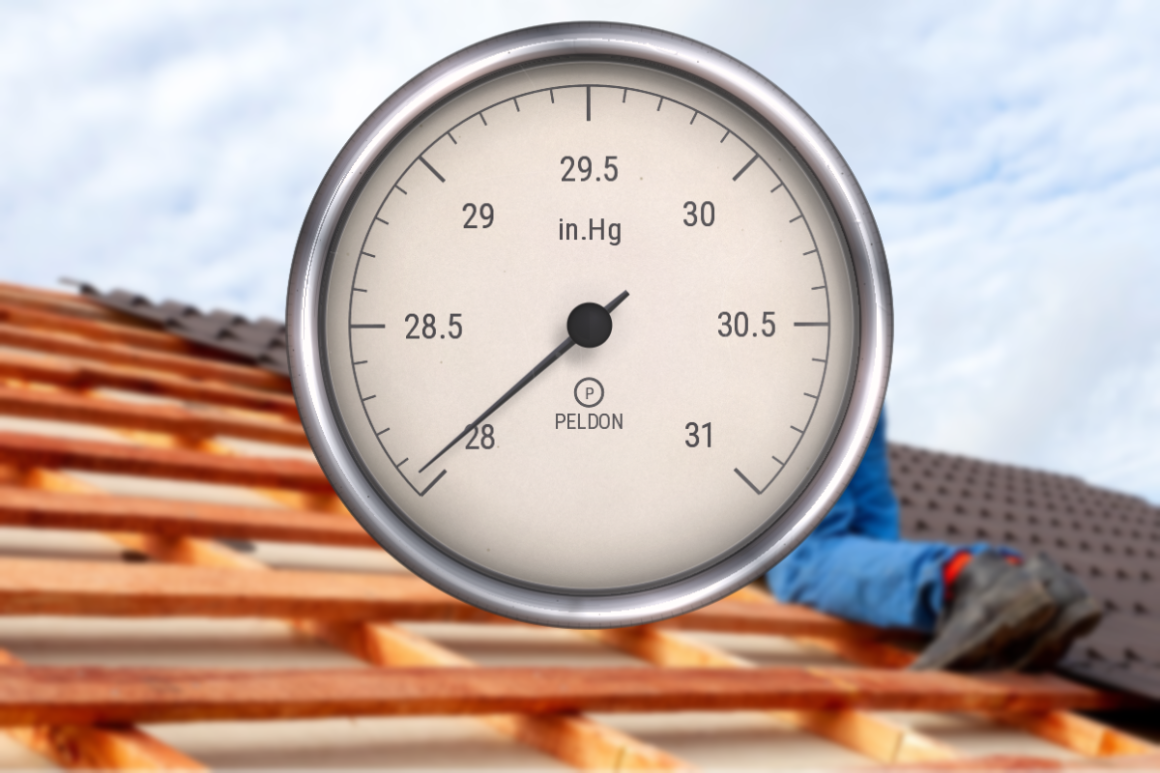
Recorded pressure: 28.05,inHg
